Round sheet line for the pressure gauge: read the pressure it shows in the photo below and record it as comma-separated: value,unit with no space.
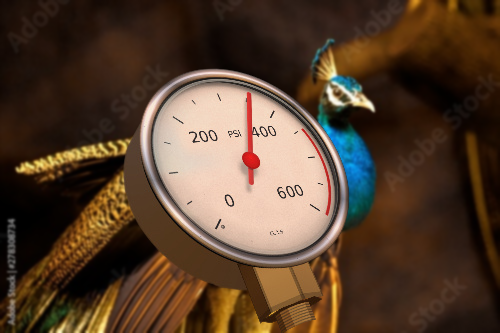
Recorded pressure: 350,psi
